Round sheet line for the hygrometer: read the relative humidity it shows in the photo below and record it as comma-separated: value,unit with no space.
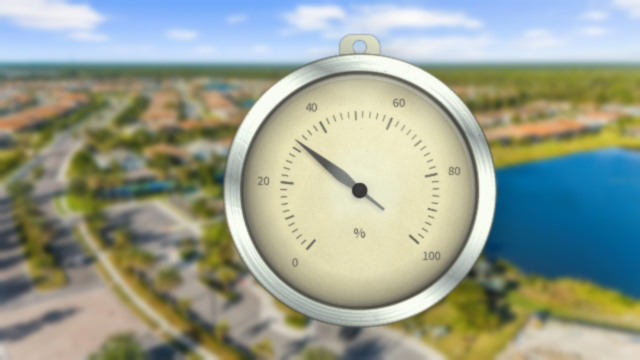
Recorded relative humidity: 32,%
